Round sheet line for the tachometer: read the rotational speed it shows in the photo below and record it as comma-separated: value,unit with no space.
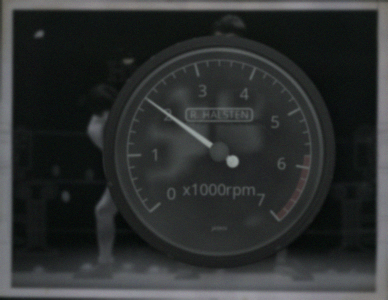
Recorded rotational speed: 2000,rpm
